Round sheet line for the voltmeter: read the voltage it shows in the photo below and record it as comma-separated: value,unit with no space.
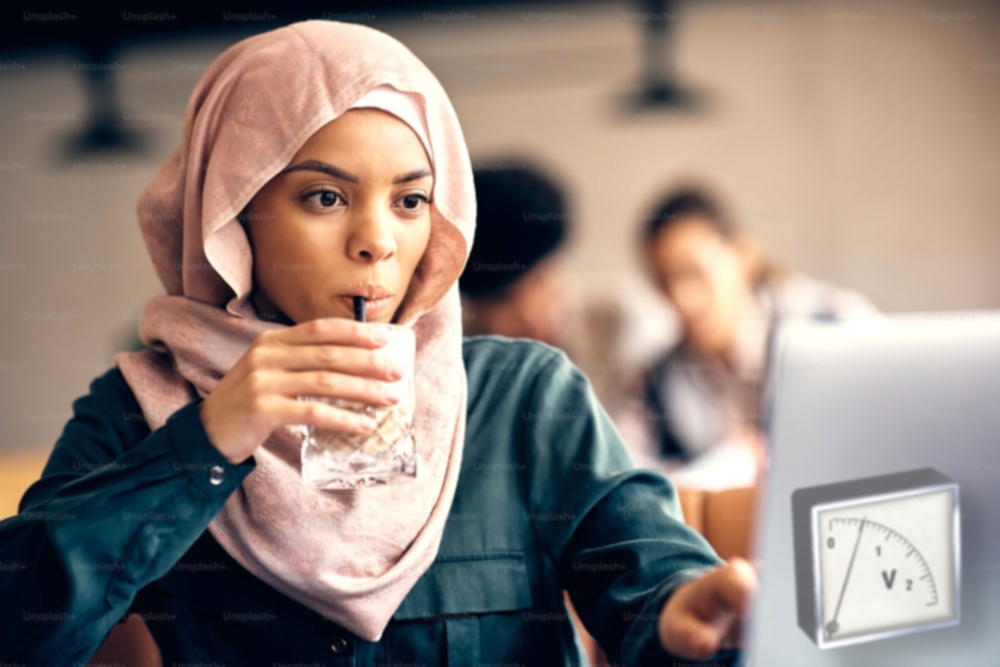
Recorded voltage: 0.5,V
